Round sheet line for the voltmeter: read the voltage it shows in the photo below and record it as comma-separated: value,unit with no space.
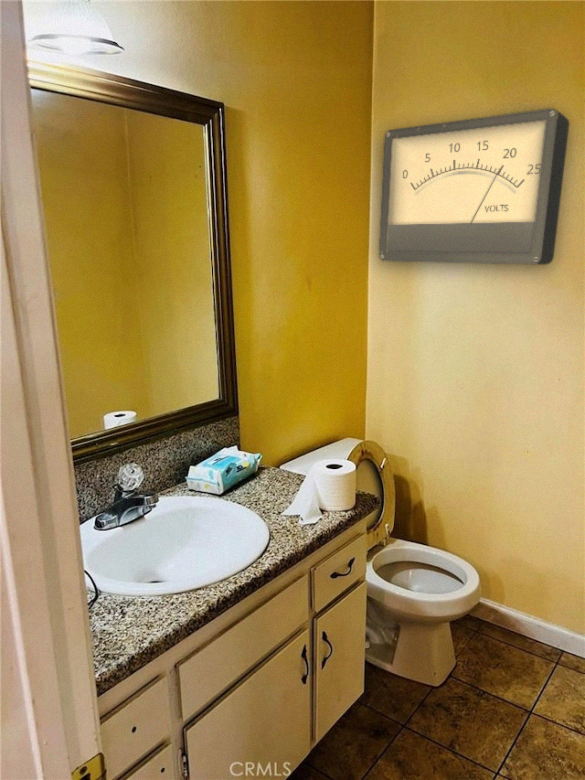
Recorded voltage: 20,V
